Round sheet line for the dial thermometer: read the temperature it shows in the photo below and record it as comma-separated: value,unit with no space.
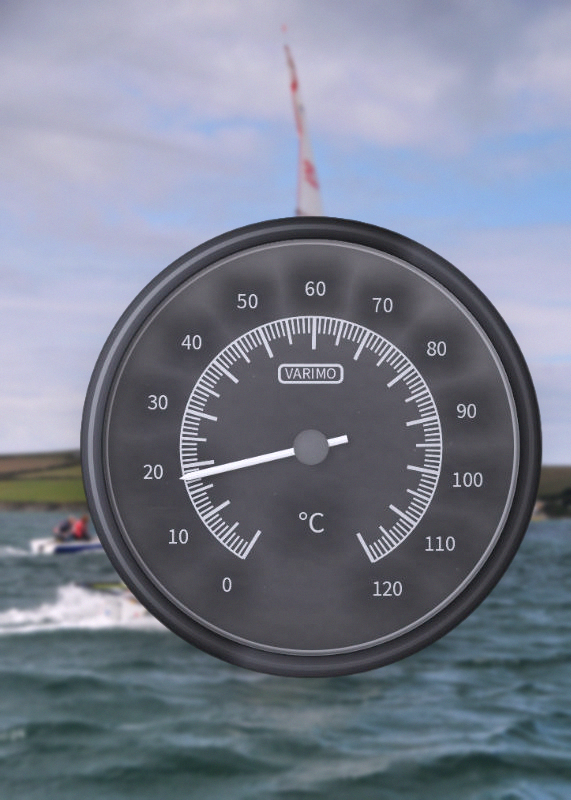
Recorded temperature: 18,°C
